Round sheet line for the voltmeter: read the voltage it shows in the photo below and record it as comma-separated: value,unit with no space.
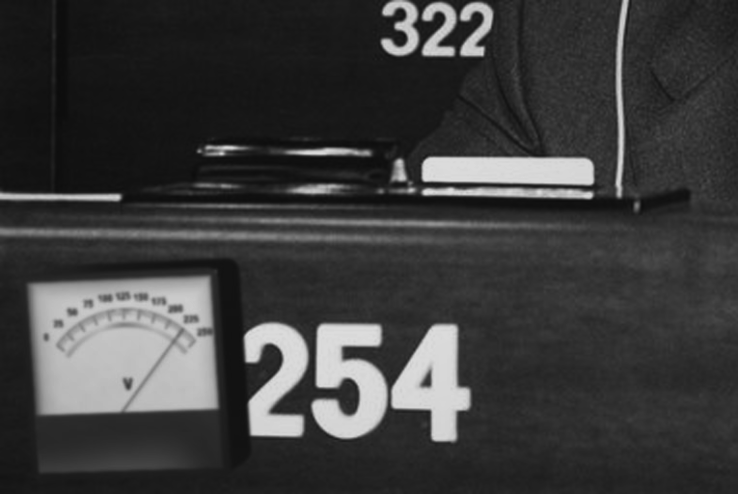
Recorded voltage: 225,V
